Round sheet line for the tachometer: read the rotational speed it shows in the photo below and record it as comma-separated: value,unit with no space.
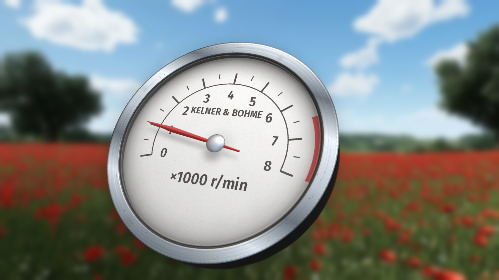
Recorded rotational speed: 1000,rpm
